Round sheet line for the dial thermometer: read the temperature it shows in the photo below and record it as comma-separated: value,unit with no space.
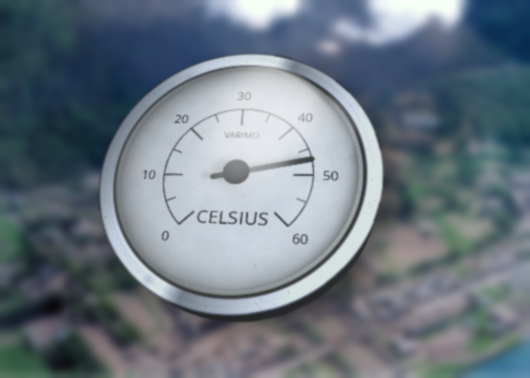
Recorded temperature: 47.5,°C
